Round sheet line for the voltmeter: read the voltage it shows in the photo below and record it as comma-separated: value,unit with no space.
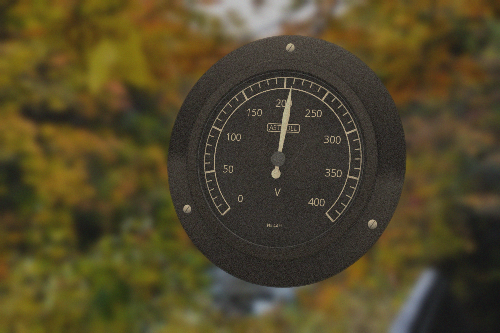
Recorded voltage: 210,V
